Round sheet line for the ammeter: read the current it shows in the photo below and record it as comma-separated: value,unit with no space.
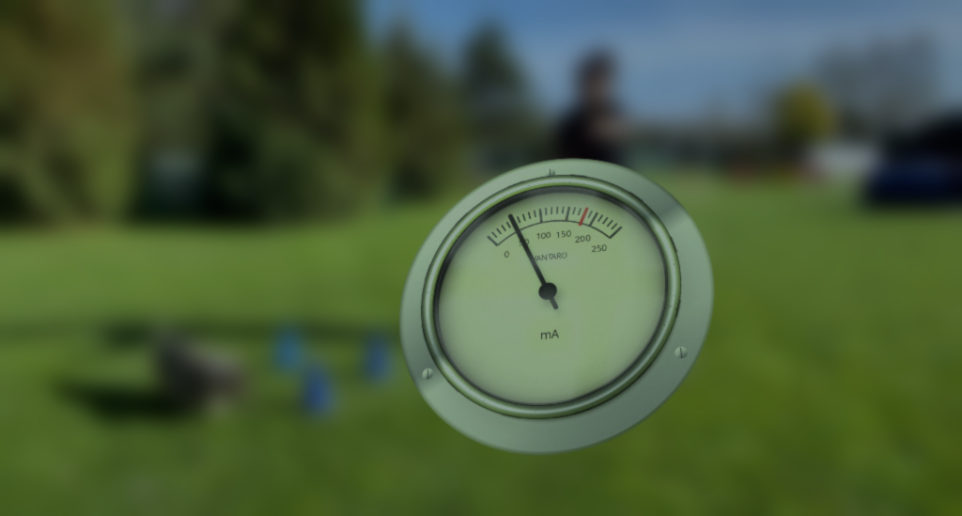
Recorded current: 50,mA
